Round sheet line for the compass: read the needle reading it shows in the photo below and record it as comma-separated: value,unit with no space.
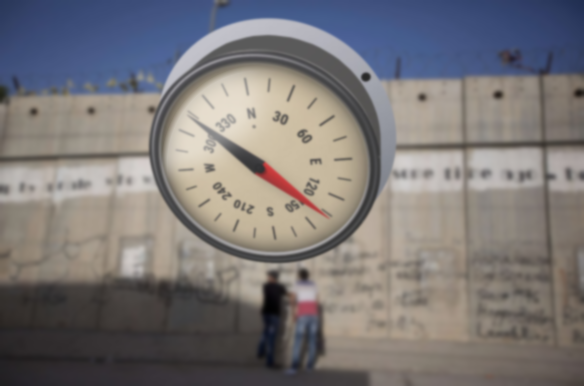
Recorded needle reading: 135,°
